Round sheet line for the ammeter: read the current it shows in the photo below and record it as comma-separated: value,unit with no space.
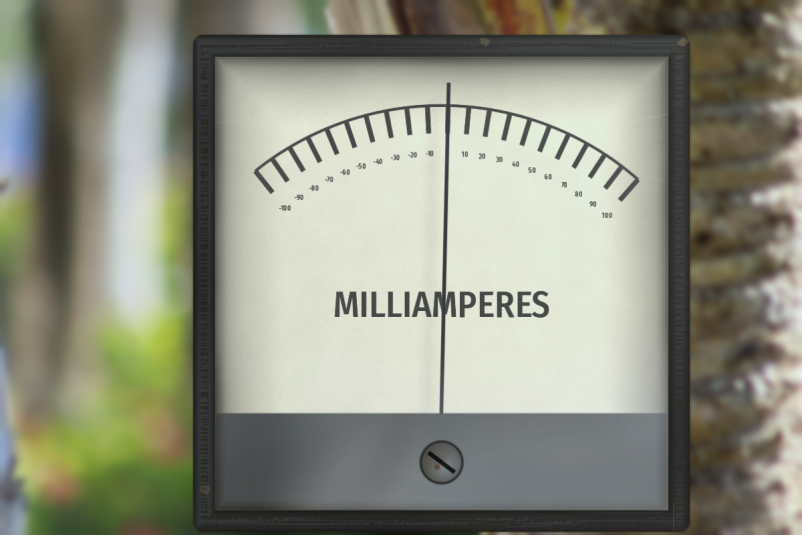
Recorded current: 0,mA
